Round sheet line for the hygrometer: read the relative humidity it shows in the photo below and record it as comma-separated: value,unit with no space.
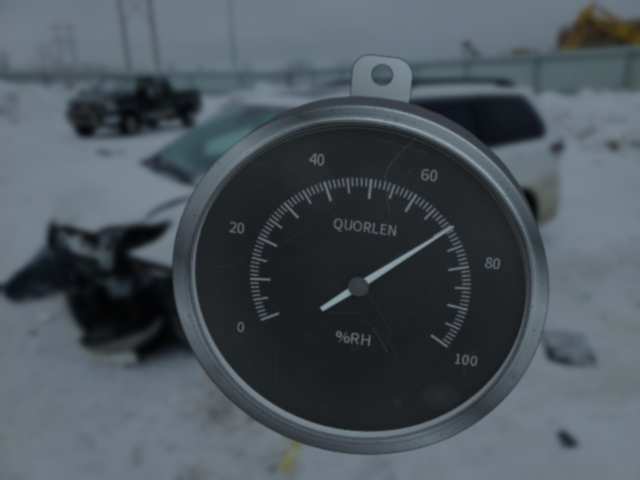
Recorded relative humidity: 70,%
